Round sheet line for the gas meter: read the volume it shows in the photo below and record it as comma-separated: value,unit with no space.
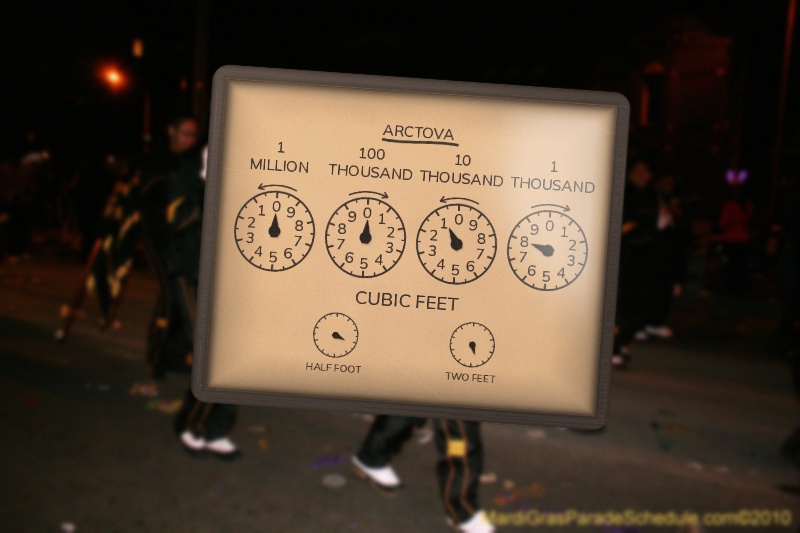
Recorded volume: 800,ft³
